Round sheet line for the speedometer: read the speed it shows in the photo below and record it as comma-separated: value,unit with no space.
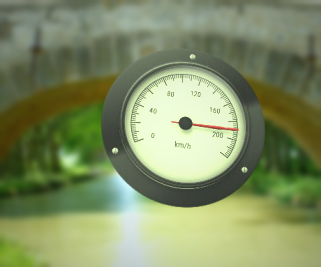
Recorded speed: 190,km/h
